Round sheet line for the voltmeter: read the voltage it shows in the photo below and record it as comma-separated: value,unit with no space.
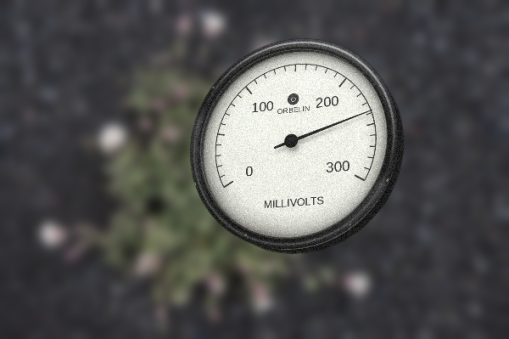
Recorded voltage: 240,mV
